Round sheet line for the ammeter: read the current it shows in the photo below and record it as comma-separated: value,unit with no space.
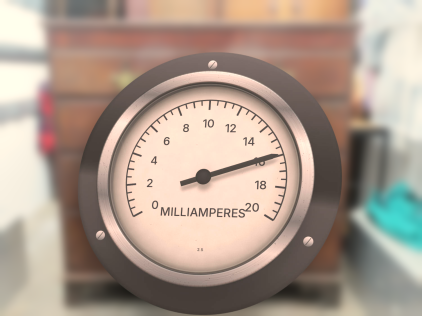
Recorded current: 16,mA
